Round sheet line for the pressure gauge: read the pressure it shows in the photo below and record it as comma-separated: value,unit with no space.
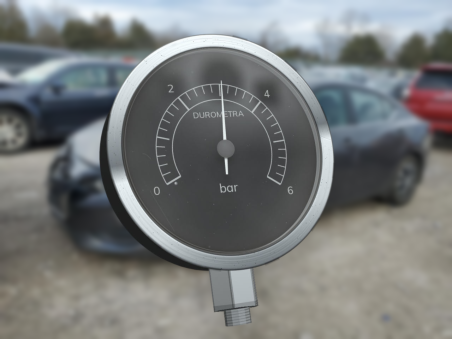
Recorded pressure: 3,bar
